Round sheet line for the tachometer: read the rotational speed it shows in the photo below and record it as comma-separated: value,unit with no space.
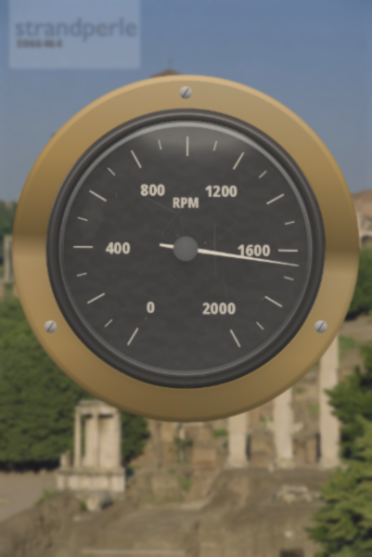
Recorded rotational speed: 1650,rpm
